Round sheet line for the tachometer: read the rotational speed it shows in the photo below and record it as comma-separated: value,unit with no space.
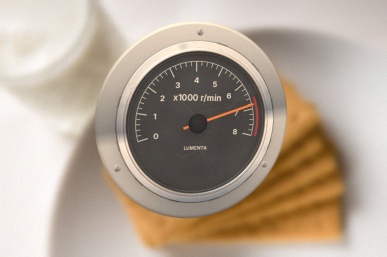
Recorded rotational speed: 6800,rpm
